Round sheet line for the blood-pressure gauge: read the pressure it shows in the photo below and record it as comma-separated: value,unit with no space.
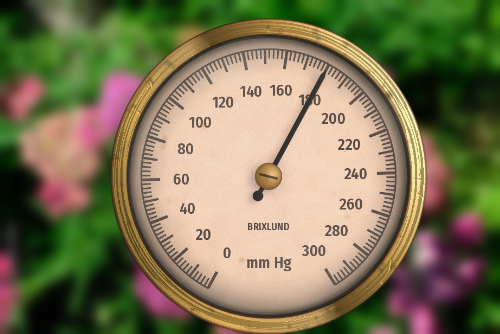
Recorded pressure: 180,mmHg
